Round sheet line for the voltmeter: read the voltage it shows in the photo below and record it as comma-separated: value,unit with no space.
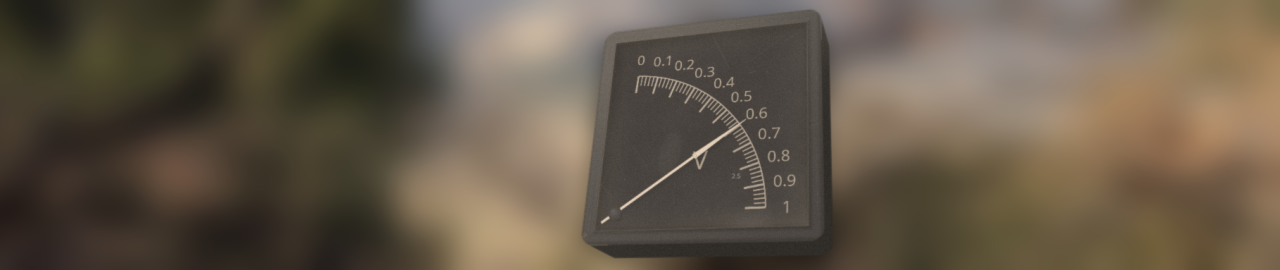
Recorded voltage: 0.6,V
